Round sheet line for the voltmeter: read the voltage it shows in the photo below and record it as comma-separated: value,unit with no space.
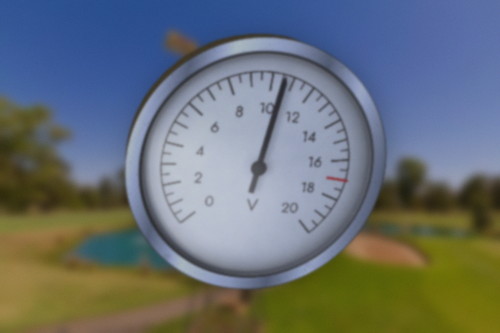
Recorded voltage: 10.5,V
